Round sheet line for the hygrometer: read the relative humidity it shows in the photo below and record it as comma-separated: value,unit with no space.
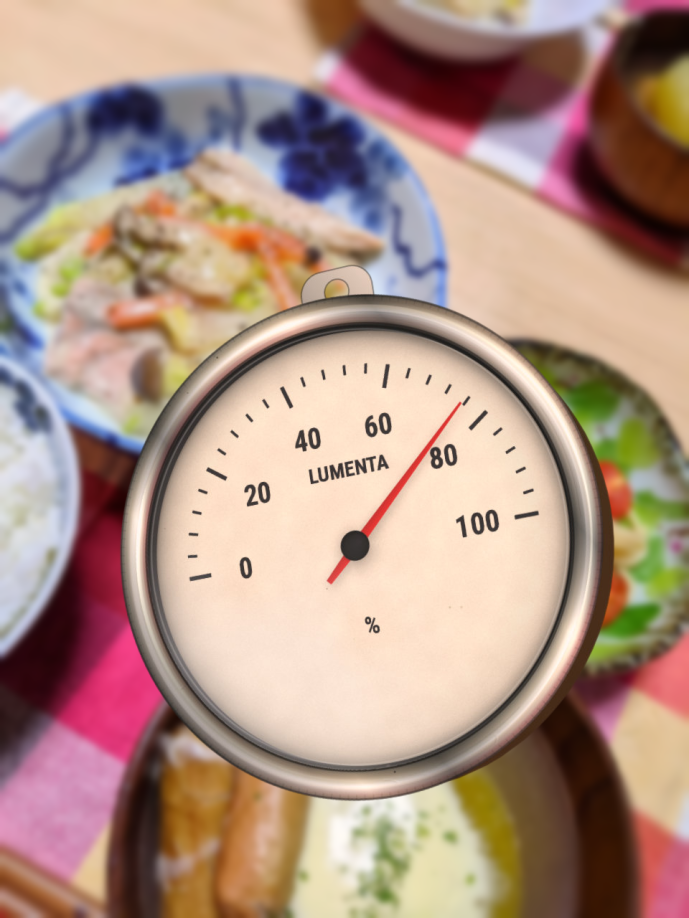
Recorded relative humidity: 76,%
